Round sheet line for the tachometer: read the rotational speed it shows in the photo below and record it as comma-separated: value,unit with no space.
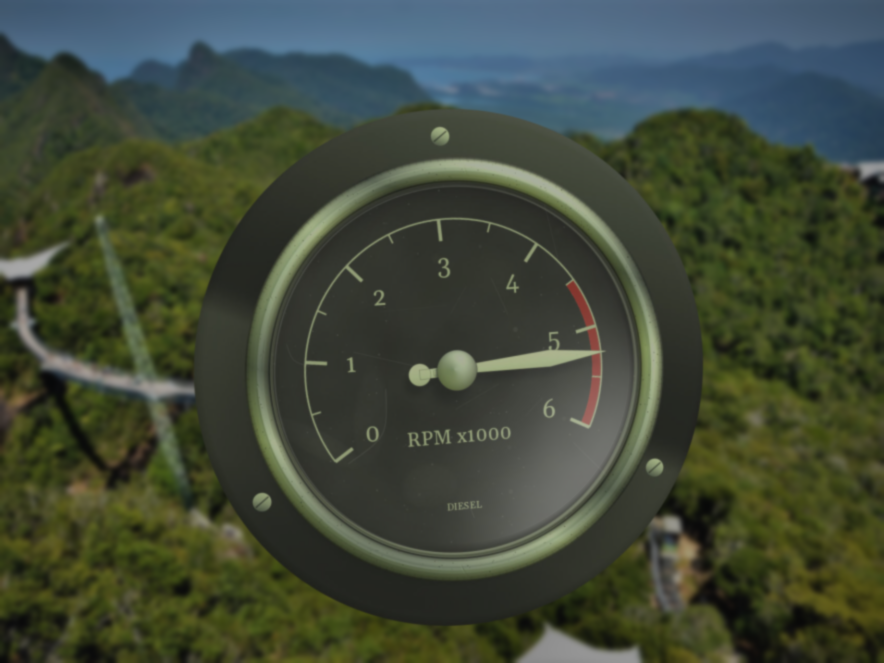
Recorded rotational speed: 5250,rpm
